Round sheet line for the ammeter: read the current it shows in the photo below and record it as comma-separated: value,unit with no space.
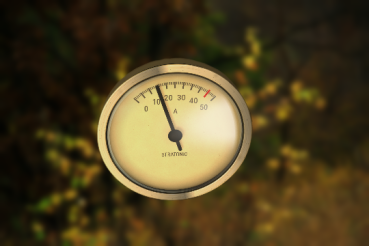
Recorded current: 15,A
